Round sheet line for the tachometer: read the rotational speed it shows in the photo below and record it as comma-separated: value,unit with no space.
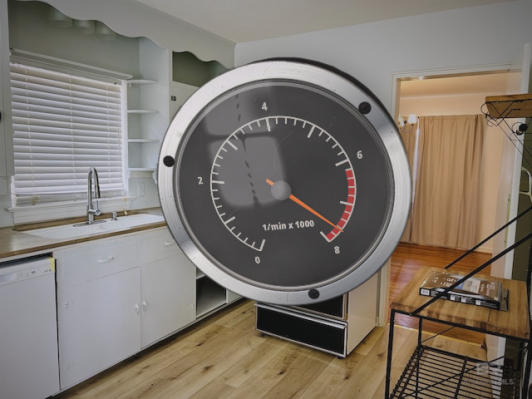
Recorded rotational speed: 7600,rpm
